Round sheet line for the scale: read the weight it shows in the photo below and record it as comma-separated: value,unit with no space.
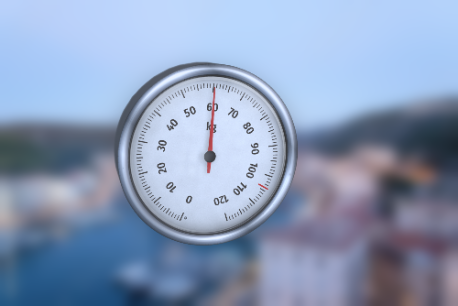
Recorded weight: 60,kg
